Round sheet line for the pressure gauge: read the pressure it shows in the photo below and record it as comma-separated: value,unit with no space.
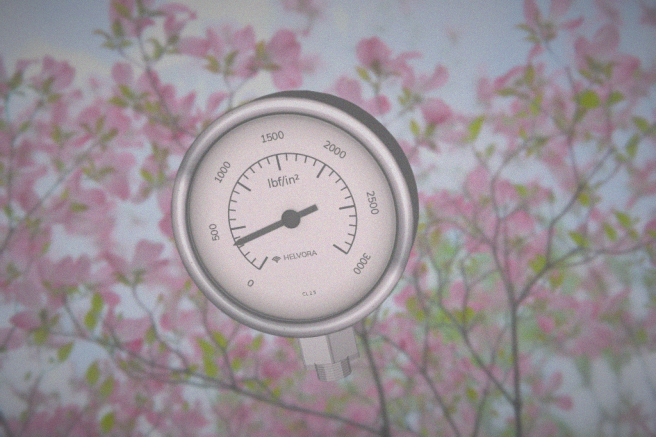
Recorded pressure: 350,psi
